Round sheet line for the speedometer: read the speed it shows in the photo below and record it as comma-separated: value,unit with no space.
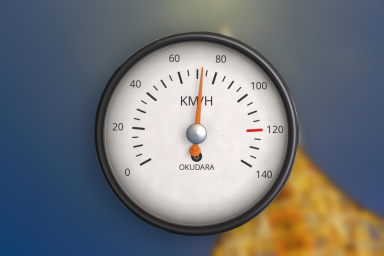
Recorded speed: 72.5,km/h
